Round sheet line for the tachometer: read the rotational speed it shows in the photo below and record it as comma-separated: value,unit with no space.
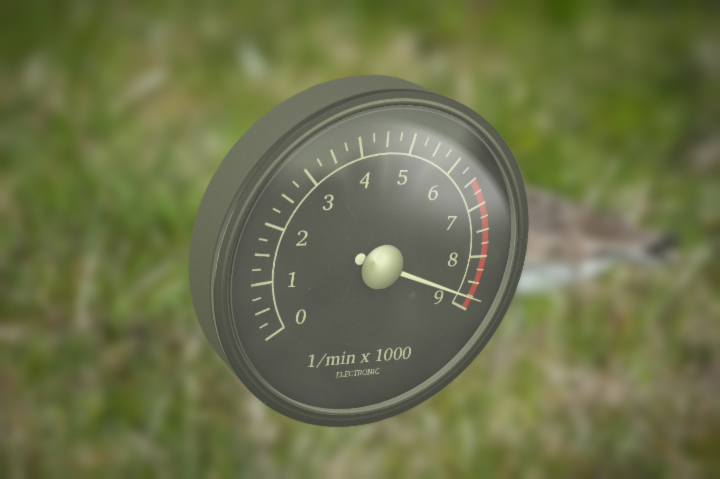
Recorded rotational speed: 8750,rpm
